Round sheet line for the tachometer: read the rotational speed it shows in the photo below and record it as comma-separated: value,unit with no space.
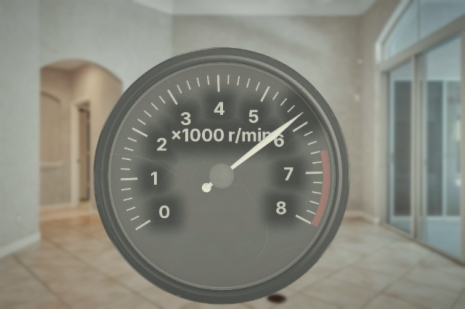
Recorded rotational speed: 5800,rpm
